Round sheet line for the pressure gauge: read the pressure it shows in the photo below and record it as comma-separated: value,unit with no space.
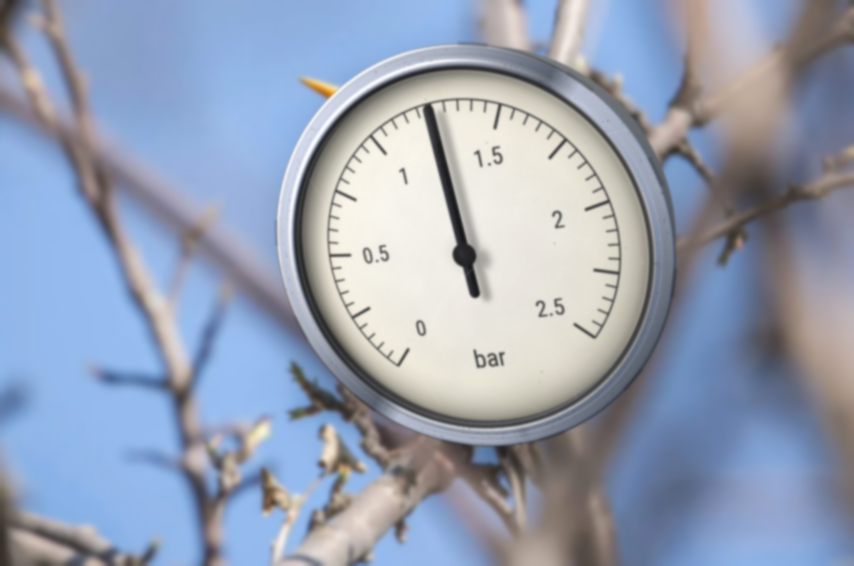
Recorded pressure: 1.25,bar
